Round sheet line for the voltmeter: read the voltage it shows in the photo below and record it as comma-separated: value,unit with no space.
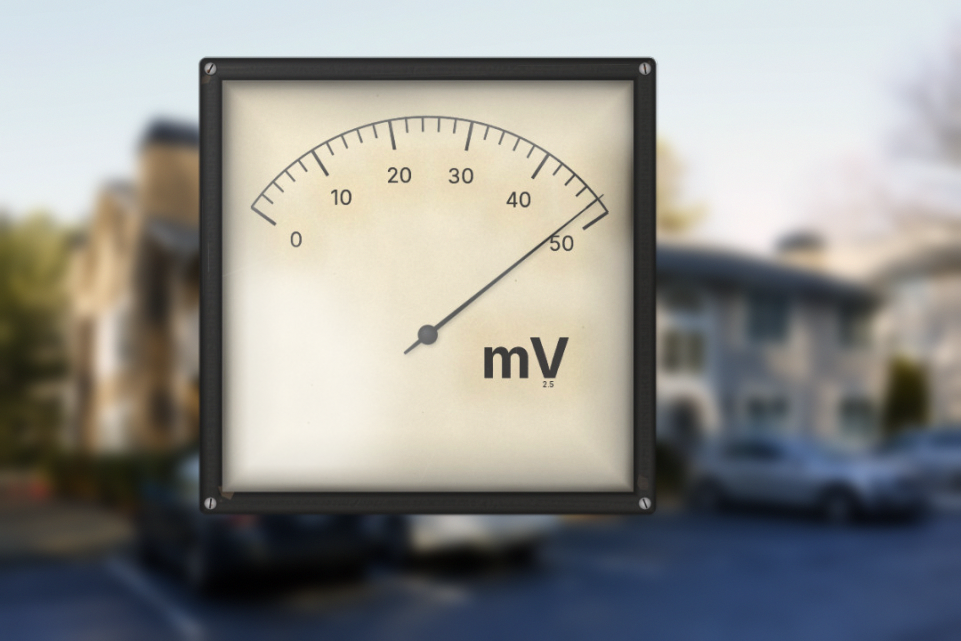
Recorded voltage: 48,mV
